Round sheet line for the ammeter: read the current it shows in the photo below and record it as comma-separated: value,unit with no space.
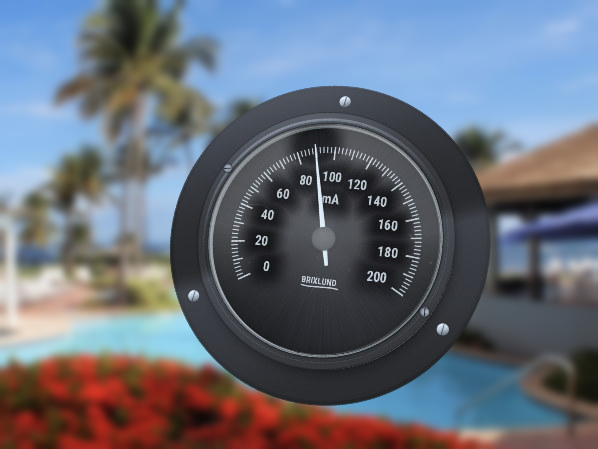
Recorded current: 90,mA
